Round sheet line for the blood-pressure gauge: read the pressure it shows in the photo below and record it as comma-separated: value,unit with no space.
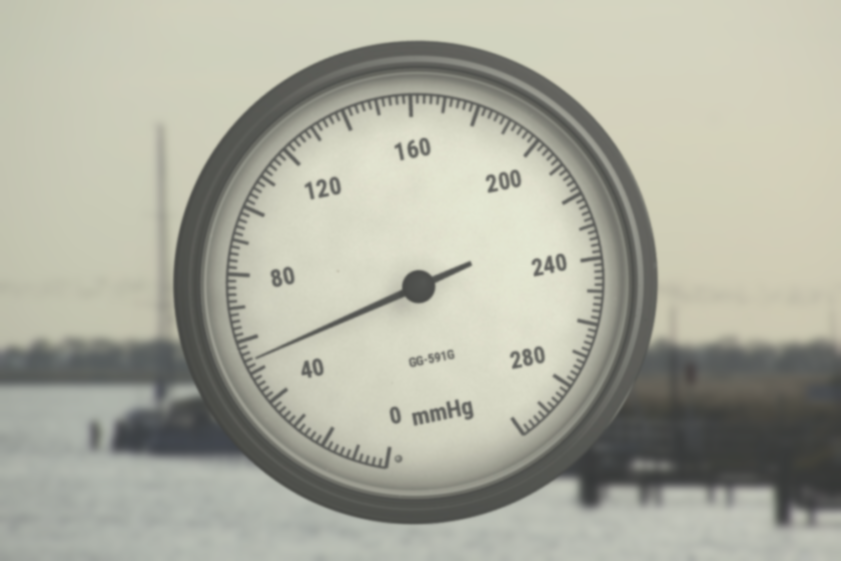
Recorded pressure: 54,mmHg
